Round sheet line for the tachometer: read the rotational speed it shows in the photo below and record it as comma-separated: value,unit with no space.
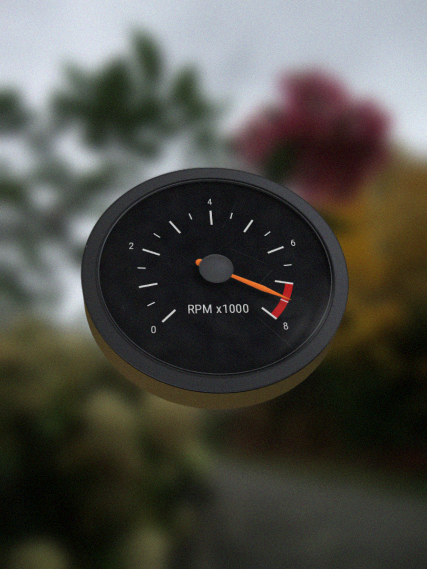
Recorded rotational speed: 7500,rpm
